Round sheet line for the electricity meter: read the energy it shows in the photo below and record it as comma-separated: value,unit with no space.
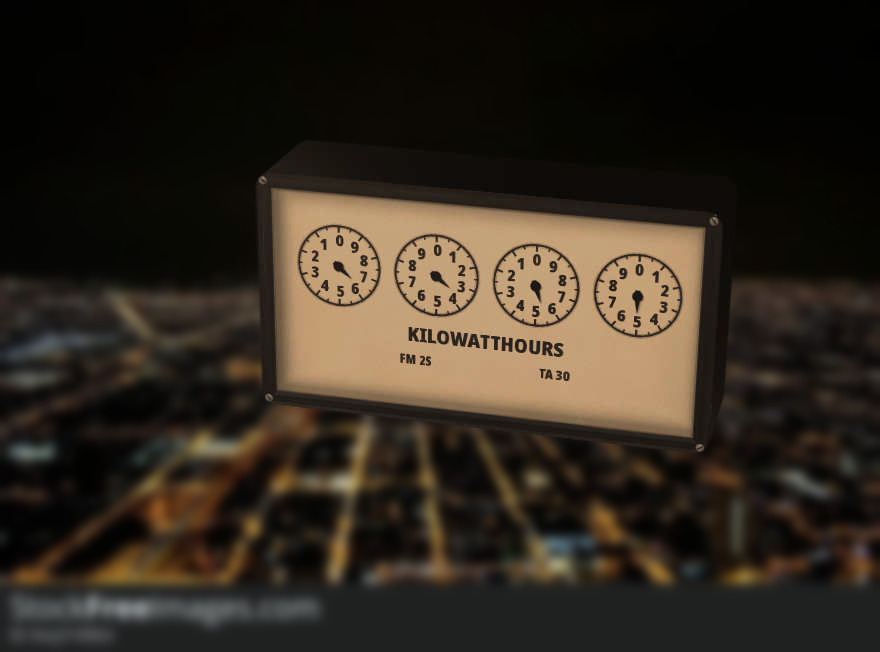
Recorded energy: 6355,kWh
